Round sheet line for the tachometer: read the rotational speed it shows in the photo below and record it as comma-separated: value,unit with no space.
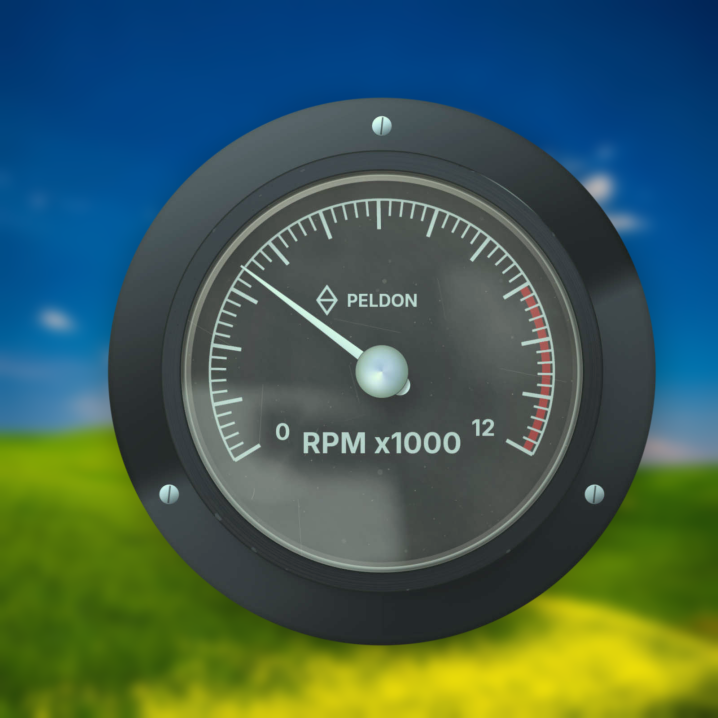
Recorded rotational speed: 3400,rpm
